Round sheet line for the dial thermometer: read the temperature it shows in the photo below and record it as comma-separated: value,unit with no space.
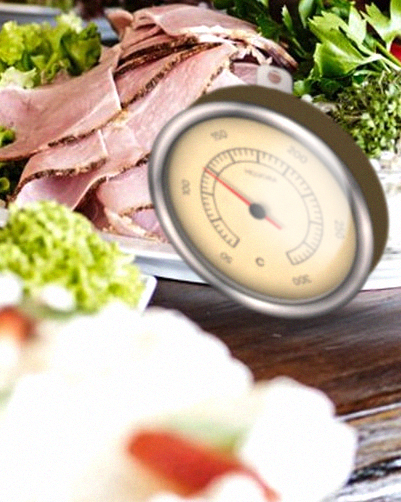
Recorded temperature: 125,°C
